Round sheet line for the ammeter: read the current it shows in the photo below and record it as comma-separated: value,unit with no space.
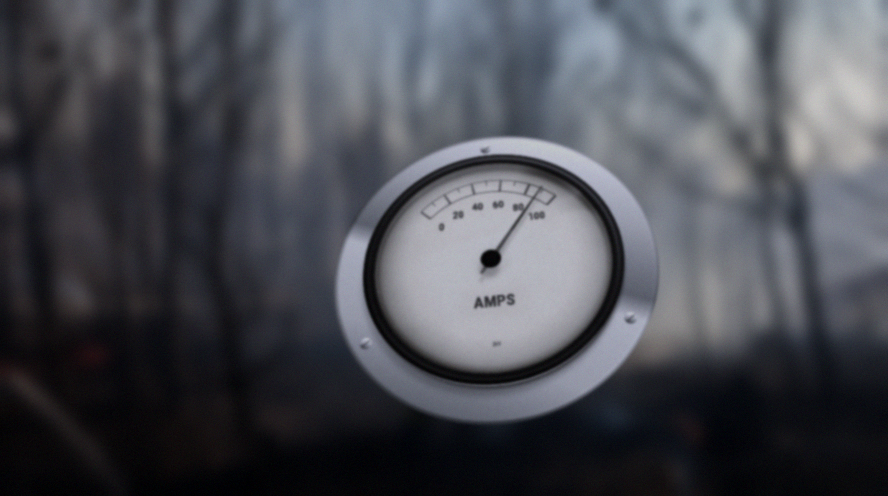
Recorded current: 90,A
